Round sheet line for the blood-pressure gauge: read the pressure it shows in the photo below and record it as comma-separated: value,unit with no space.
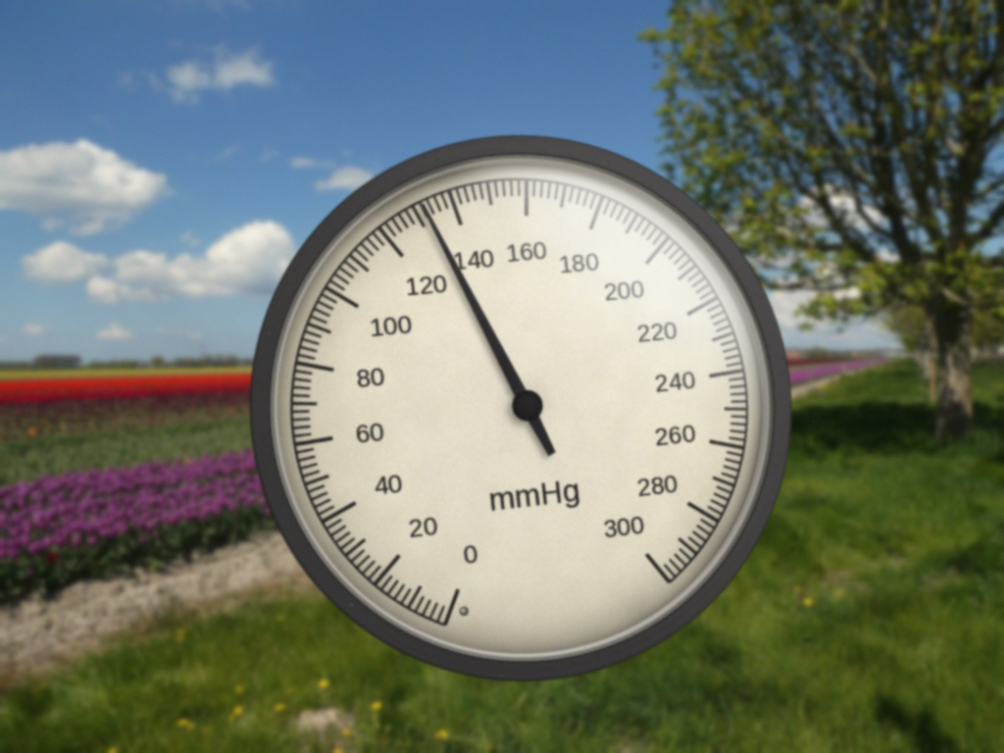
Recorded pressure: 132,mmHg
